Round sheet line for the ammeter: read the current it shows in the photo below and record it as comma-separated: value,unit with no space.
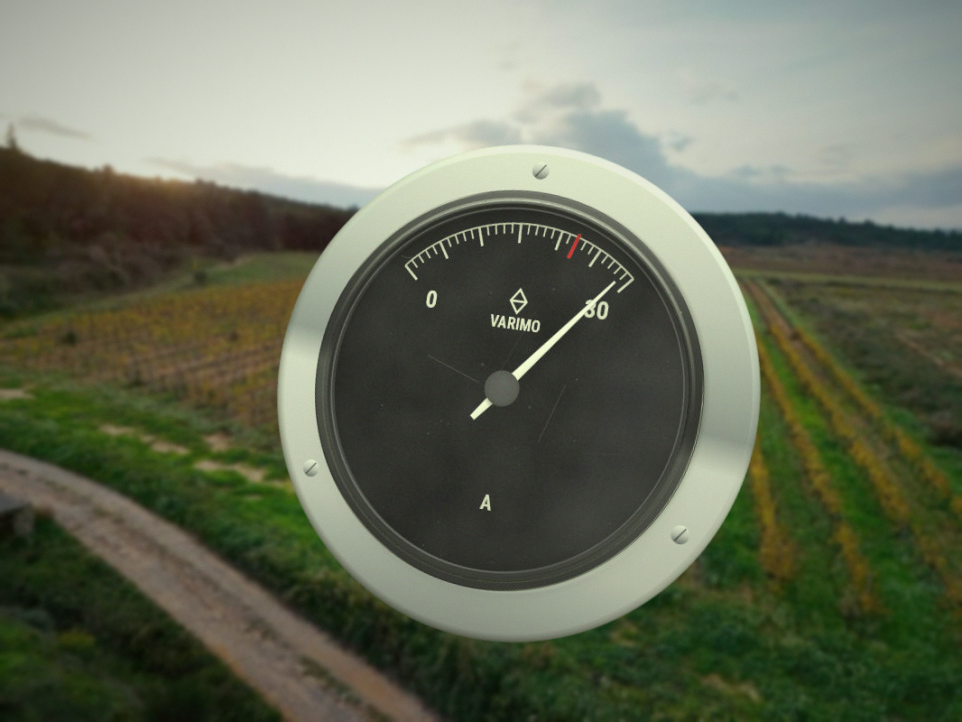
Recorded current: 29,A
